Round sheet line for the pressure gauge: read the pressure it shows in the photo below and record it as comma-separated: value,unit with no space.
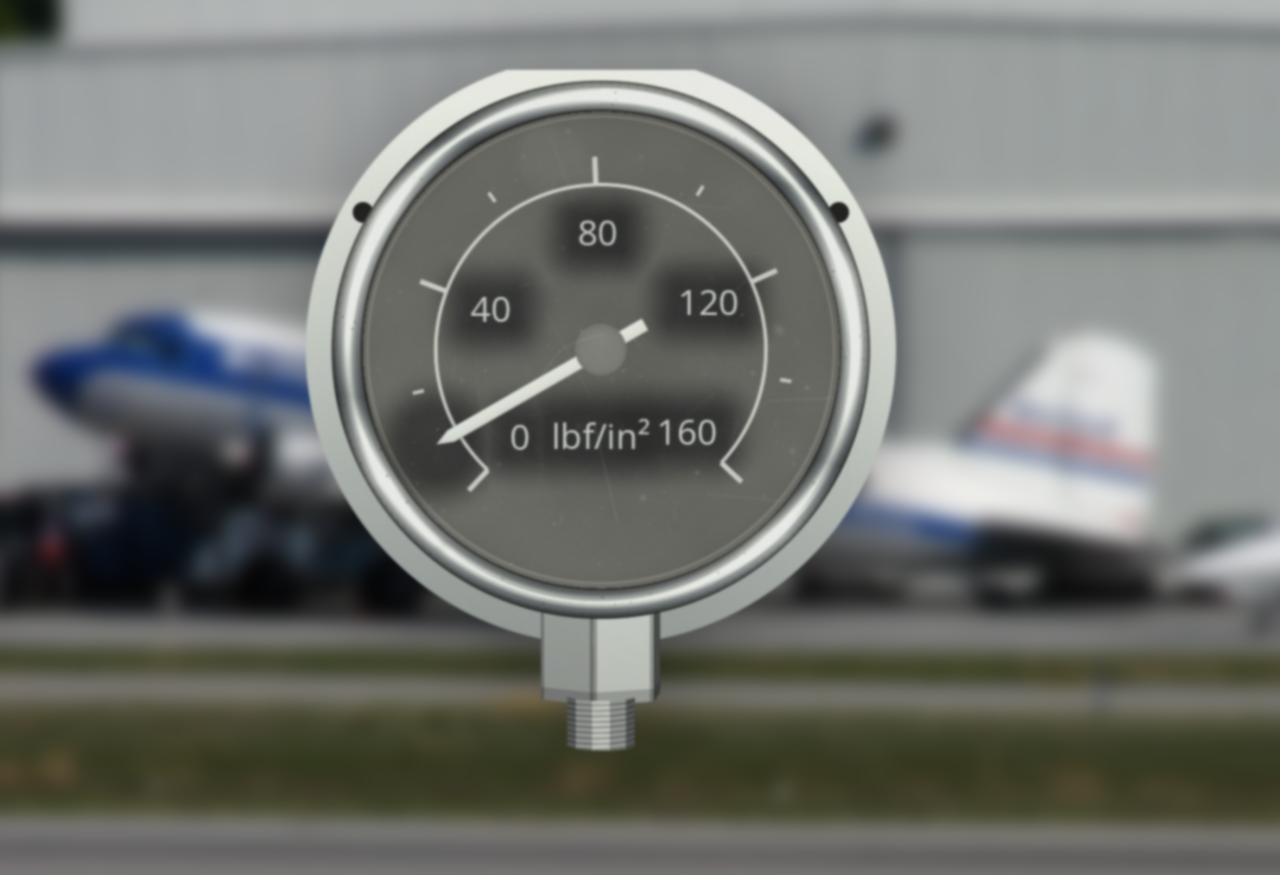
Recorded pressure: 10,psi
